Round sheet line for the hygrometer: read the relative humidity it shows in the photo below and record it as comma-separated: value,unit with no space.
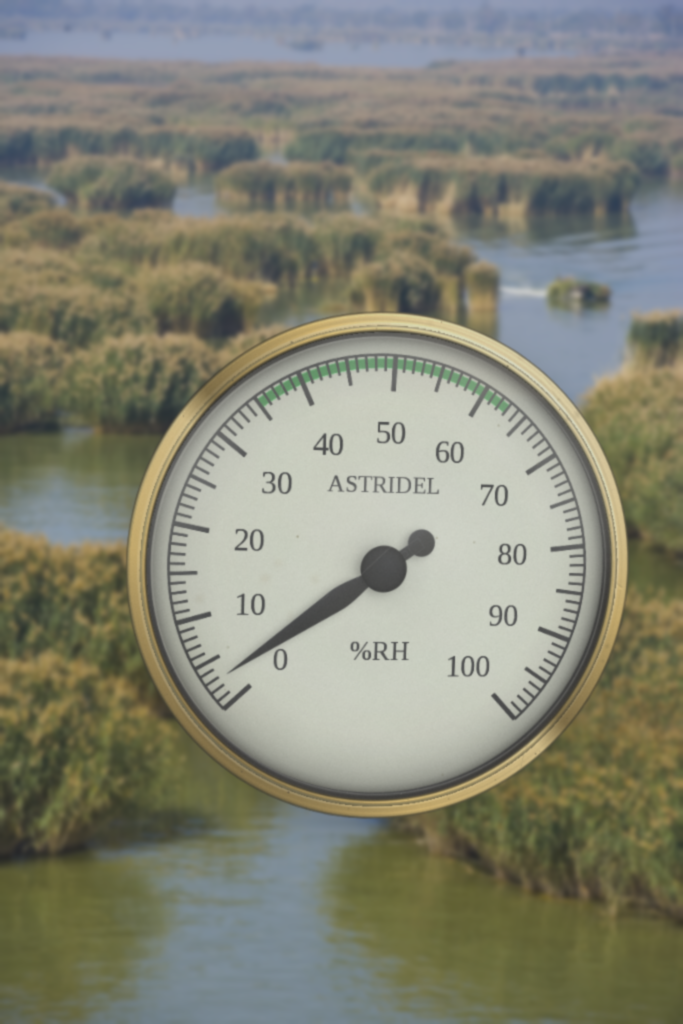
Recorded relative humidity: 3,%
